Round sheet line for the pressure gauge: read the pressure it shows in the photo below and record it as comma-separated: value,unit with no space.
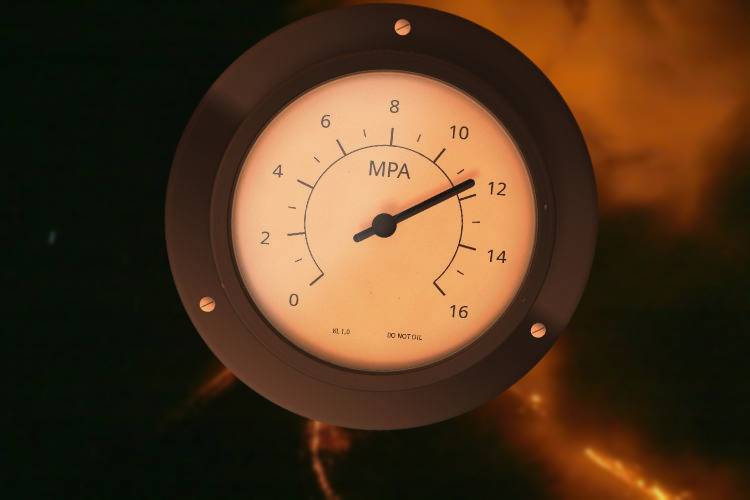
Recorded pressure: 11.5,MPa
